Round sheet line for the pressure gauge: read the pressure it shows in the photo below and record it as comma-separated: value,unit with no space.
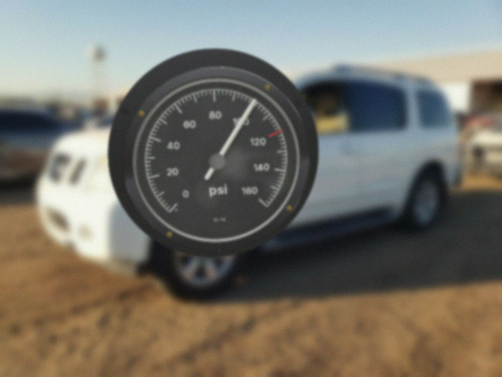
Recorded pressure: 100,psi
